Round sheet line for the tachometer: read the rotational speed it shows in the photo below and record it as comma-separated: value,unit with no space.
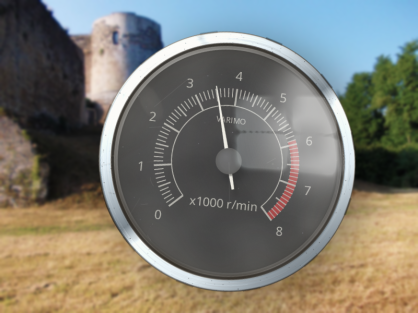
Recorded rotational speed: 3500,rpm
